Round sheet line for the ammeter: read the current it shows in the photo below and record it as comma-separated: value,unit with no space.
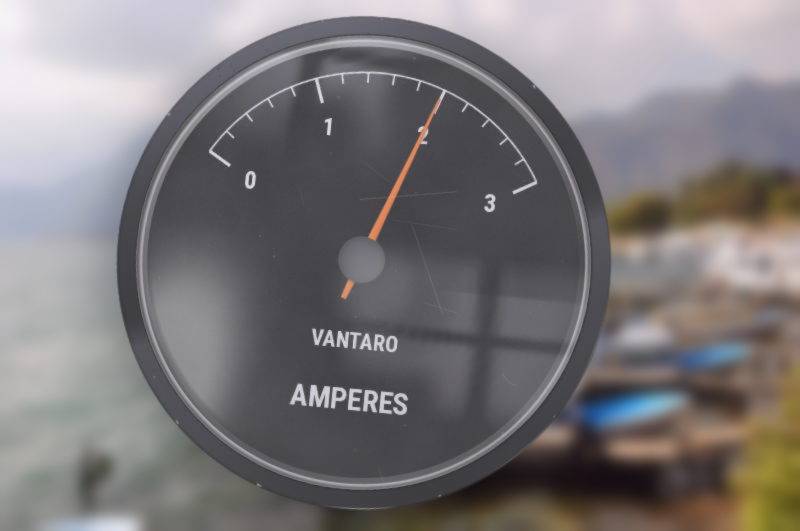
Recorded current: 2,A
